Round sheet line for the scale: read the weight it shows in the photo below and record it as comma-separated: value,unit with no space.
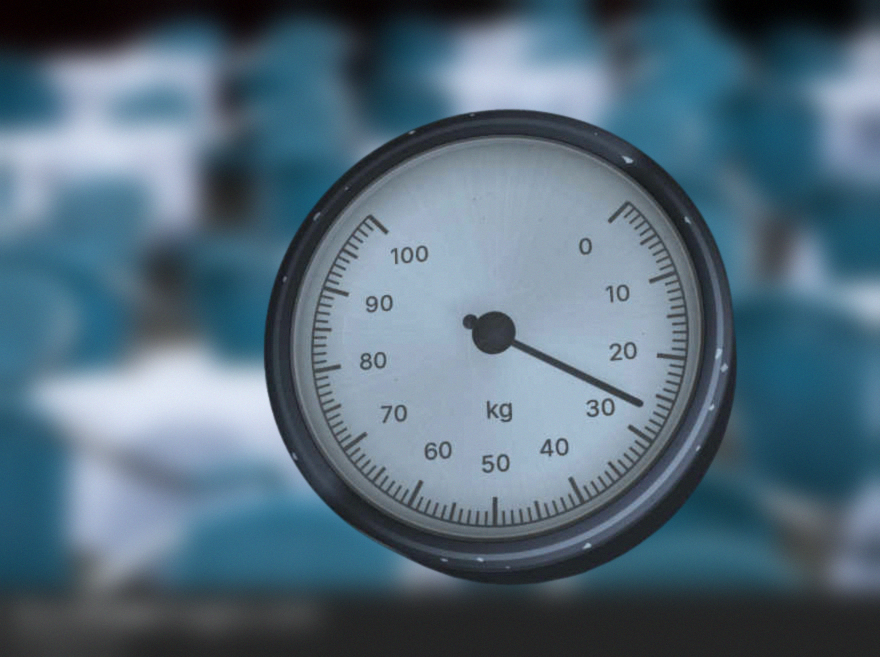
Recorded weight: 27,kg
